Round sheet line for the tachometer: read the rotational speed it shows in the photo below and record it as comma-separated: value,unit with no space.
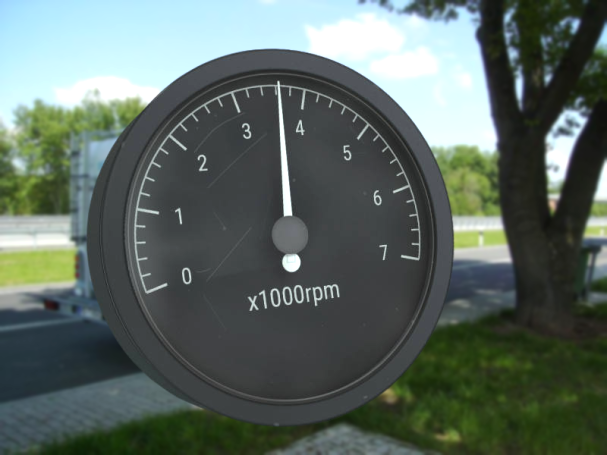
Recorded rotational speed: 3600,rpm
